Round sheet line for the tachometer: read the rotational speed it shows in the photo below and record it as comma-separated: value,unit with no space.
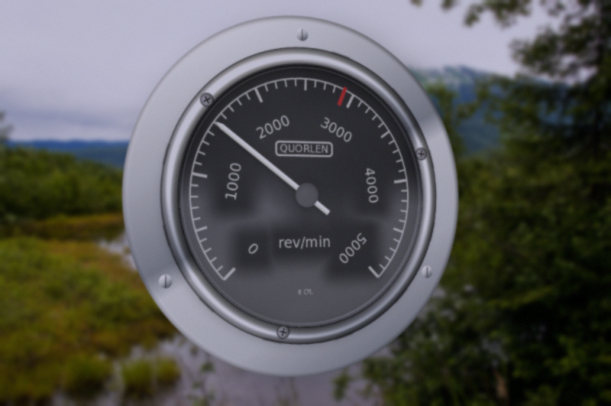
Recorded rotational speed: 1500,rpm
